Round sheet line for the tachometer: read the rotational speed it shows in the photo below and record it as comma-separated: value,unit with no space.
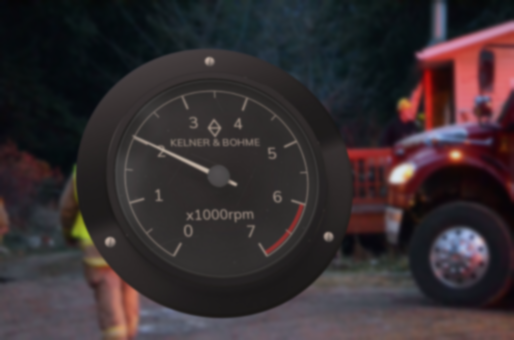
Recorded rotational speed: 2000,rpm
